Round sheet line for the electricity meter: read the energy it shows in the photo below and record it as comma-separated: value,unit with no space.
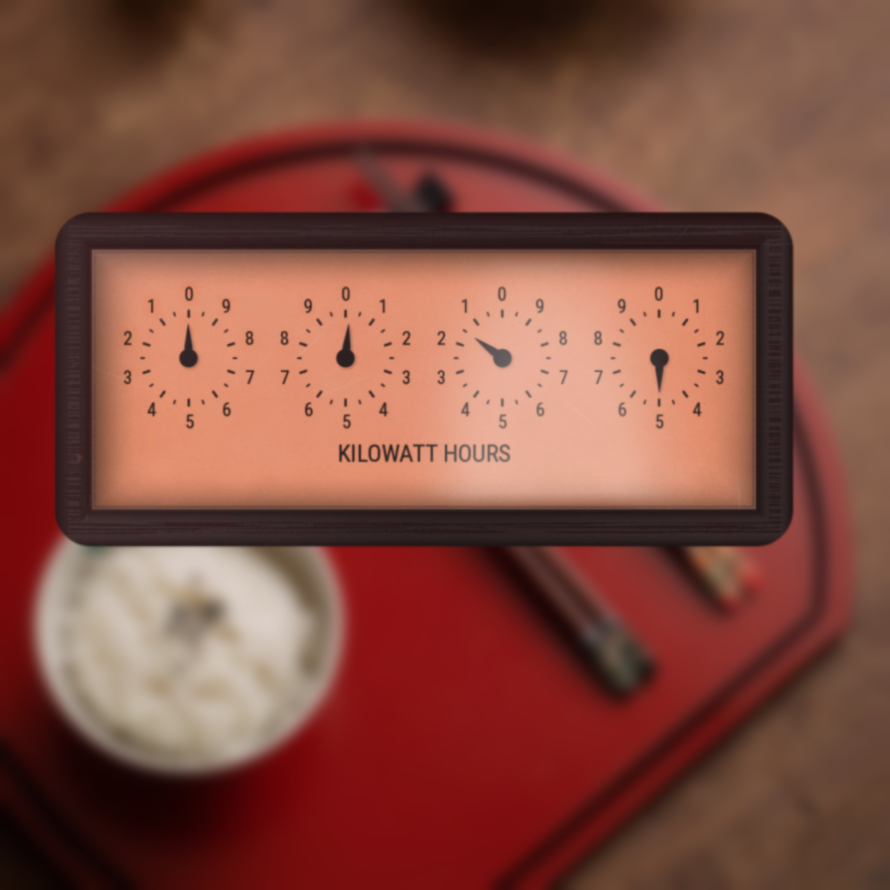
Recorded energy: 15,kWh
